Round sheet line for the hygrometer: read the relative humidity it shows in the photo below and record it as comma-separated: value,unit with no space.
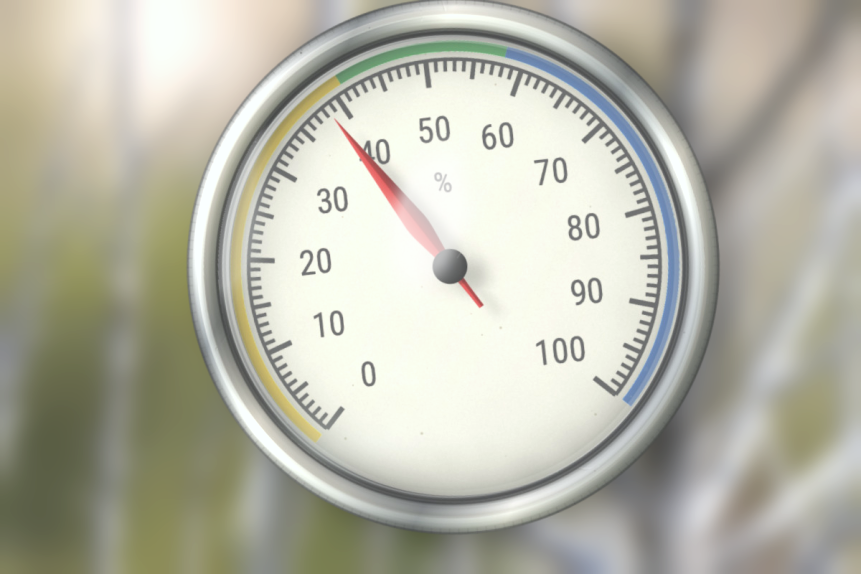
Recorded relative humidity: 38.5,%
